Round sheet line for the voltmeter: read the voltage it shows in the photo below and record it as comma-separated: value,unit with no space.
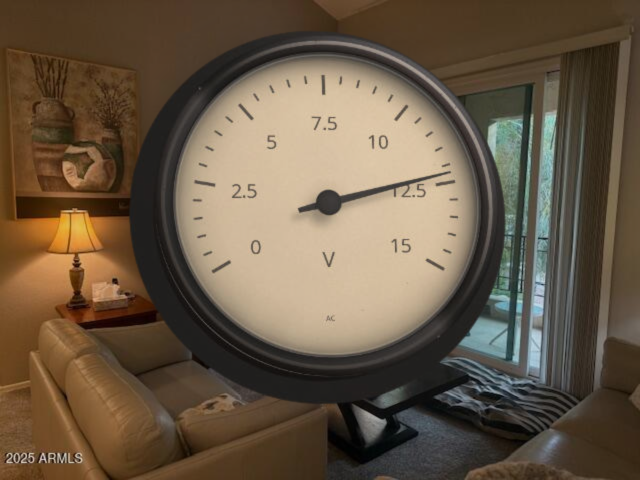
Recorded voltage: 12.25,V
